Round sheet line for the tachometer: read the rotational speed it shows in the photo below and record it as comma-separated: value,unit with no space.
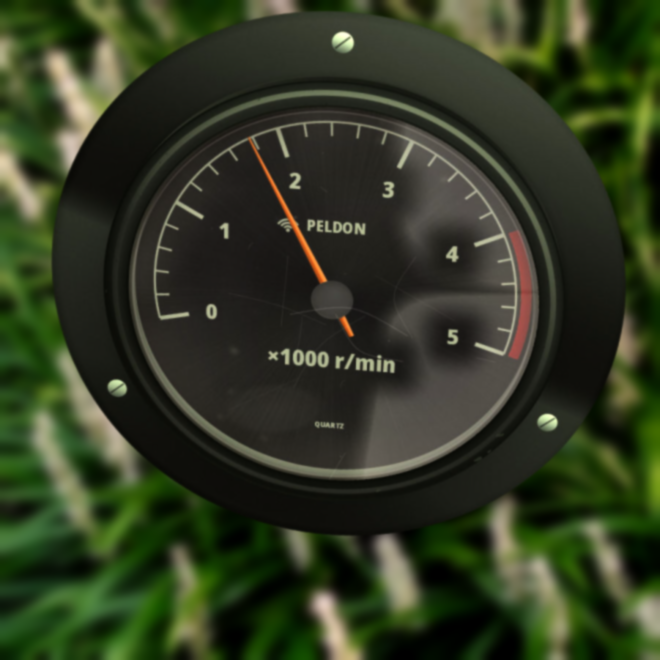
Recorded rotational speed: 1800,rpm
